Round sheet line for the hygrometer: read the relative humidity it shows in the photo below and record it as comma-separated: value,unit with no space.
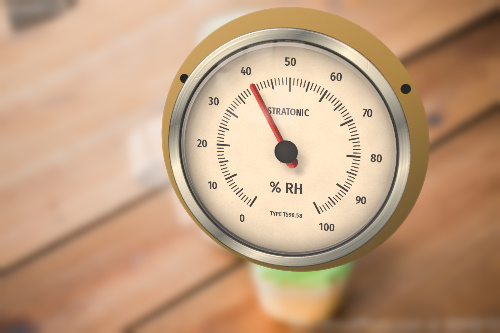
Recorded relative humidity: 40,%
